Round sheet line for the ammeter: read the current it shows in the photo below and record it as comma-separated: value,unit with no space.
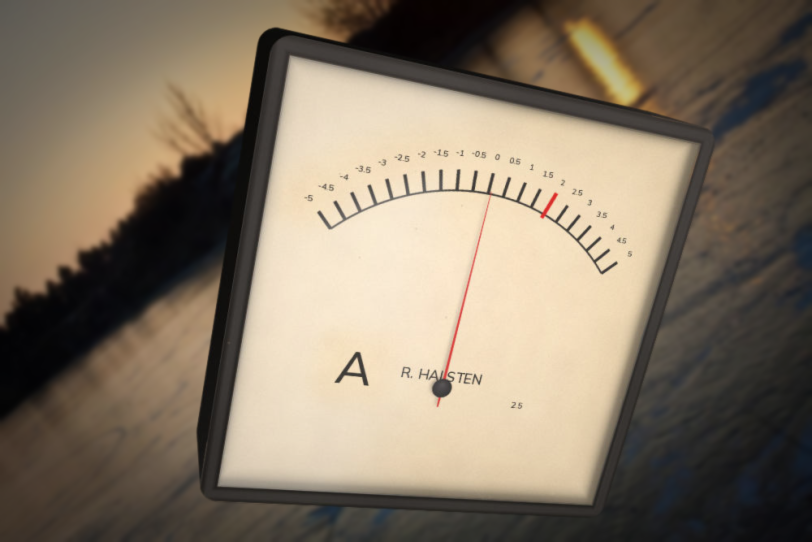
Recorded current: 0,A
